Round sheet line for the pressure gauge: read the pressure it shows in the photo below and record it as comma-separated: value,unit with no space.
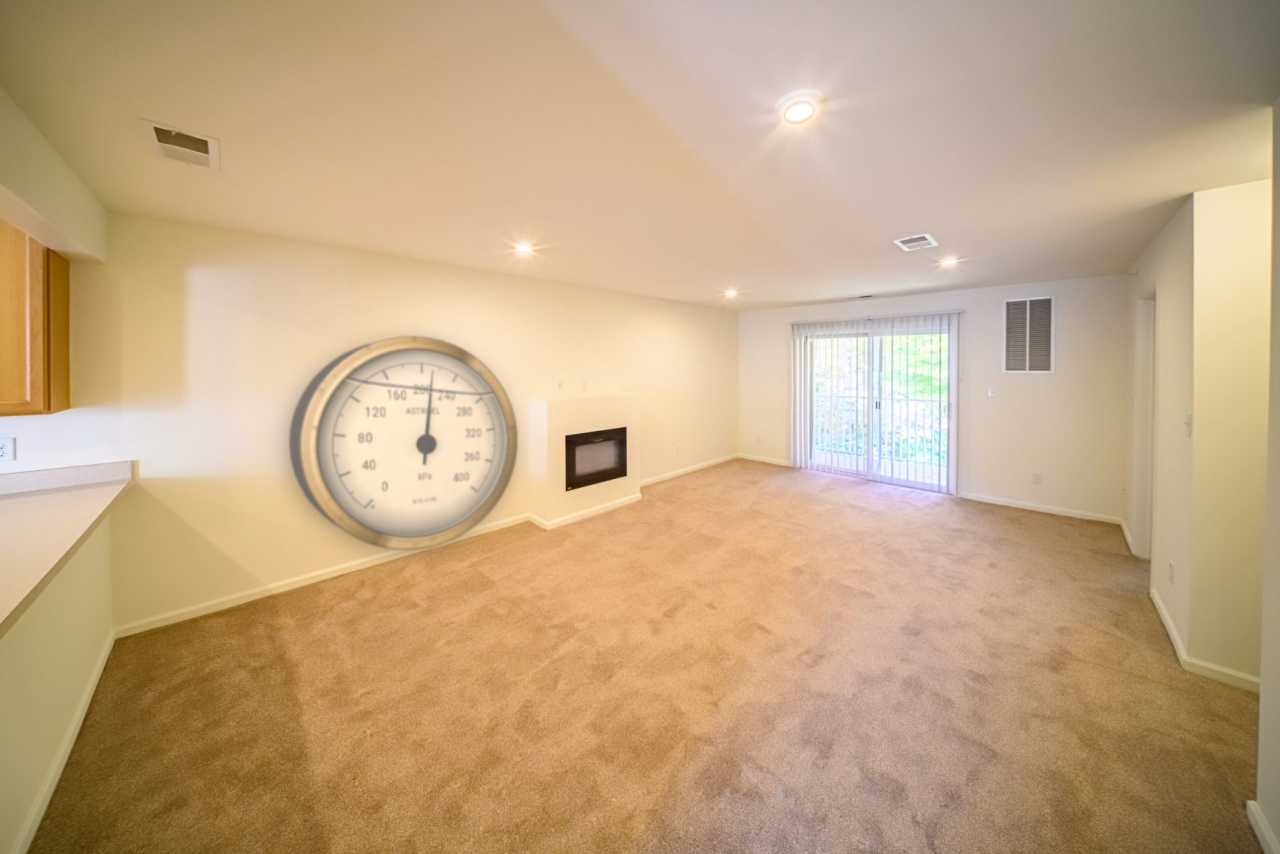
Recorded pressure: 210,kPa
